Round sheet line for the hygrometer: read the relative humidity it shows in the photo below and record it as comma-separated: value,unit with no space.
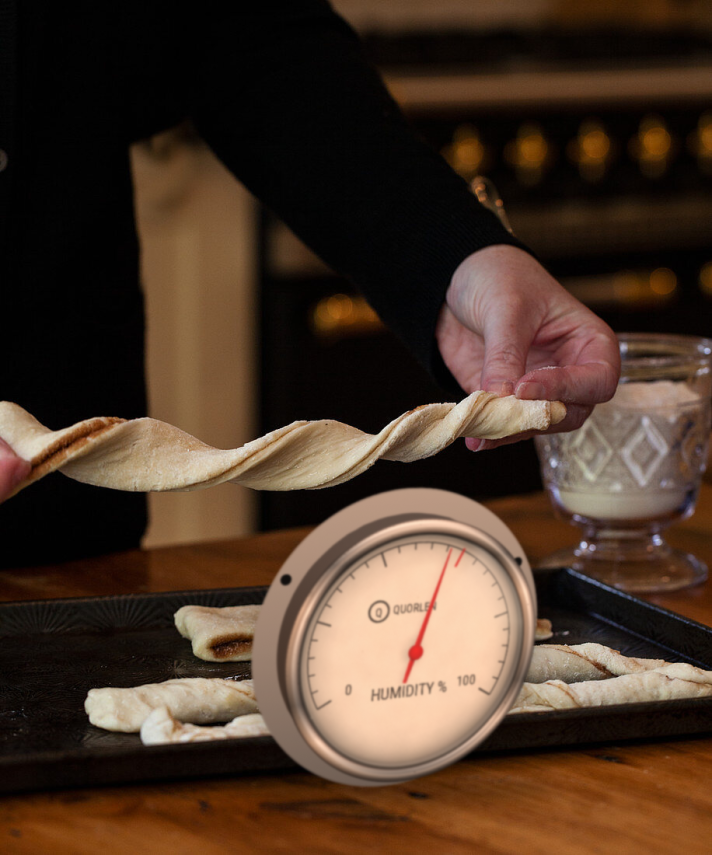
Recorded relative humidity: 56,%
